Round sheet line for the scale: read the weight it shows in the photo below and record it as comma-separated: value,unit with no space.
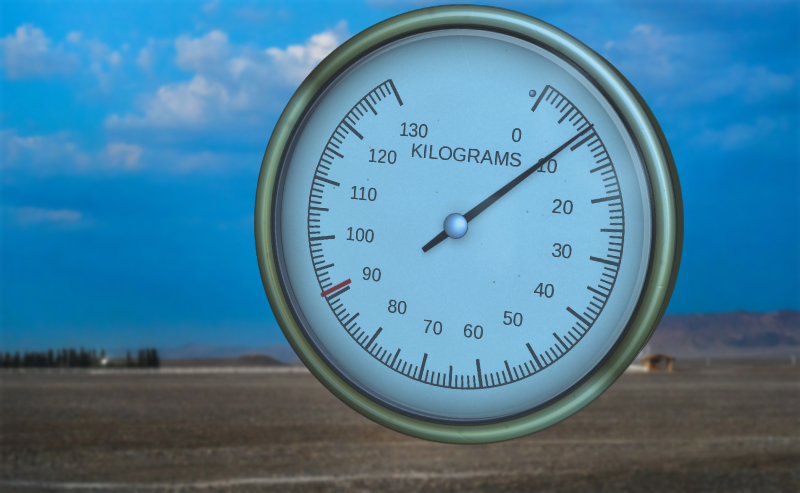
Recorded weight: 9,kg
